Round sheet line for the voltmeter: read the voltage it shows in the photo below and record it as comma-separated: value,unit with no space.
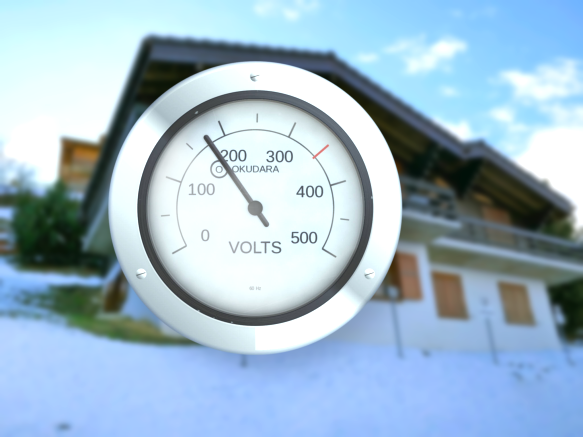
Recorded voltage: 175,V
